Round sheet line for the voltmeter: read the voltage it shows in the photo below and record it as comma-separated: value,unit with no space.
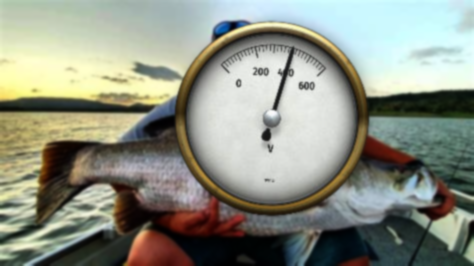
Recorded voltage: 400,V
